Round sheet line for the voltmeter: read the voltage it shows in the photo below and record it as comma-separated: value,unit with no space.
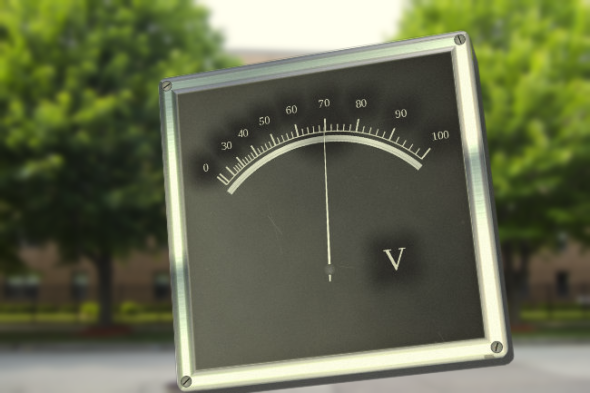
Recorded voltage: 70,V
